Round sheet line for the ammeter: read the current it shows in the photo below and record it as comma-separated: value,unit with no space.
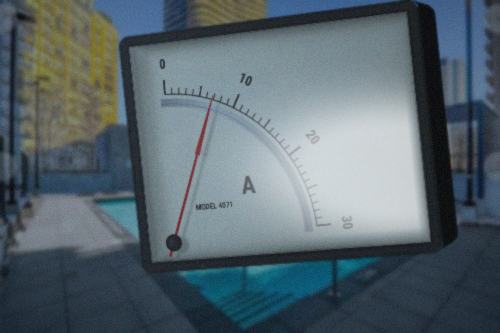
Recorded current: 7,A
